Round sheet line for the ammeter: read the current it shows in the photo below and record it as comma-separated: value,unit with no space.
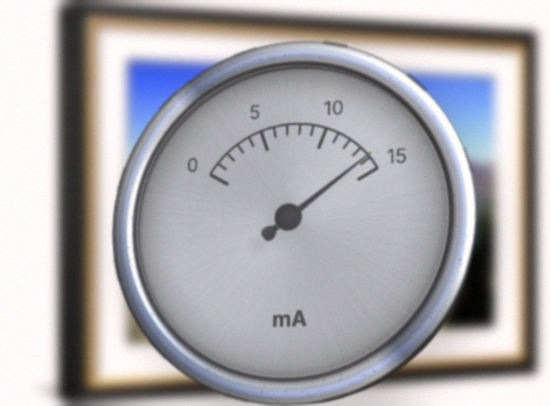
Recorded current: 14,mA
